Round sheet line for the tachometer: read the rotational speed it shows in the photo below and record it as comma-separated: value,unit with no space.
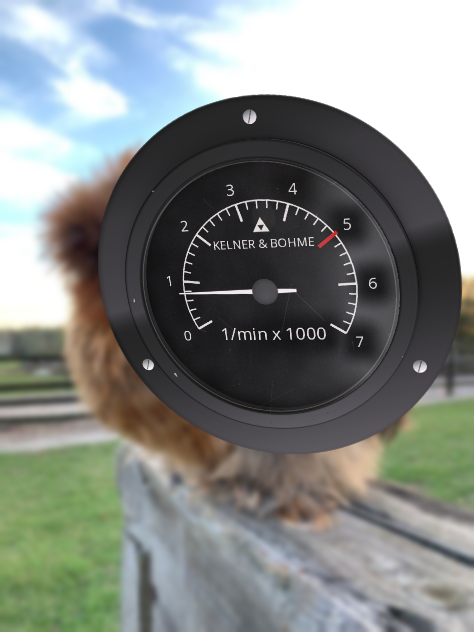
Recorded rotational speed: 800,rpm
